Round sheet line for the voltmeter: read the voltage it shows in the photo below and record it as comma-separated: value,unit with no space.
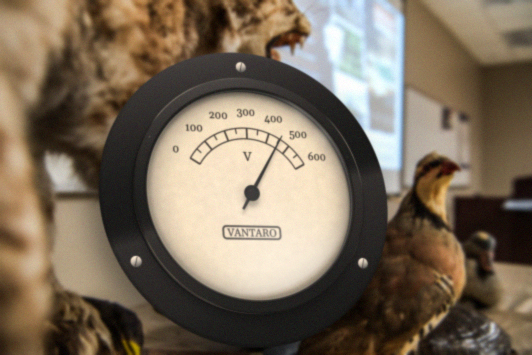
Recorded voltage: 450,V
